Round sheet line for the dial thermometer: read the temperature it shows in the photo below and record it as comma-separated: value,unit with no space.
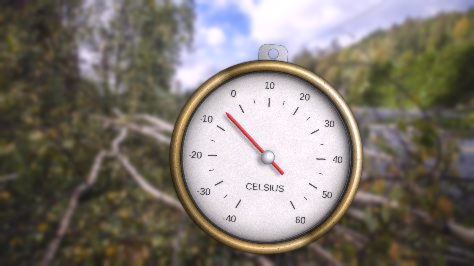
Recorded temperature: -5,°C
